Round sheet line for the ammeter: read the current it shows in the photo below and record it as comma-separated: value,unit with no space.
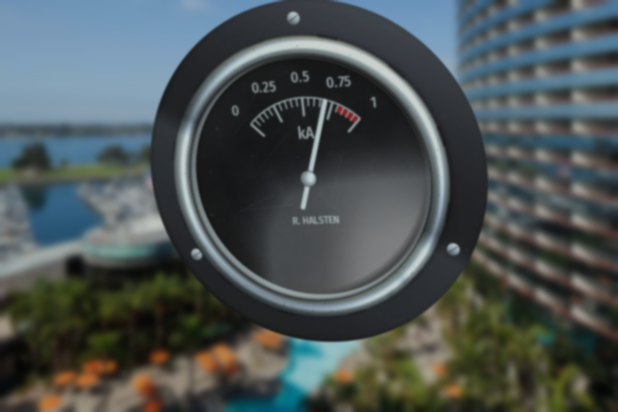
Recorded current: 0.7,kA
